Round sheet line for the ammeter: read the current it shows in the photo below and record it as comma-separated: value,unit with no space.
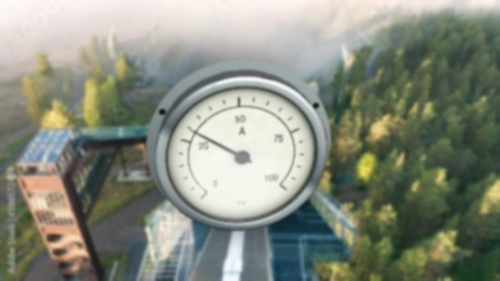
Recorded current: 30,A
